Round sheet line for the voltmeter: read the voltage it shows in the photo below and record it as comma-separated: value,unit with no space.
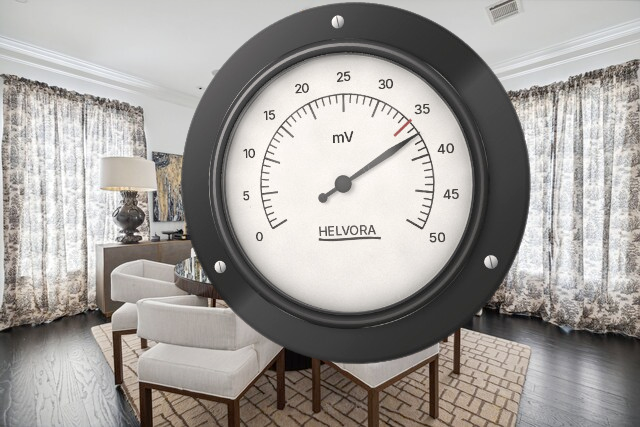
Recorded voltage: 37,mV
